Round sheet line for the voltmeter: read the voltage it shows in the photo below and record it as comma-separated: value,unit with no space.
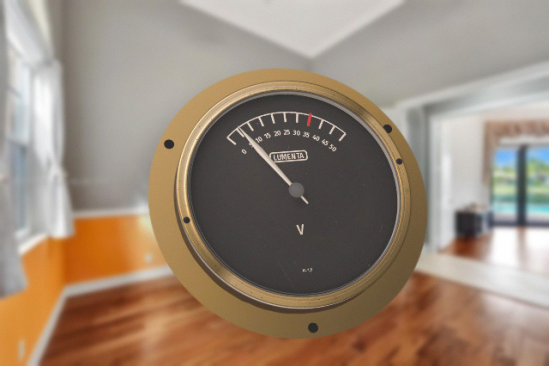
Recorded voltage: 5,V
